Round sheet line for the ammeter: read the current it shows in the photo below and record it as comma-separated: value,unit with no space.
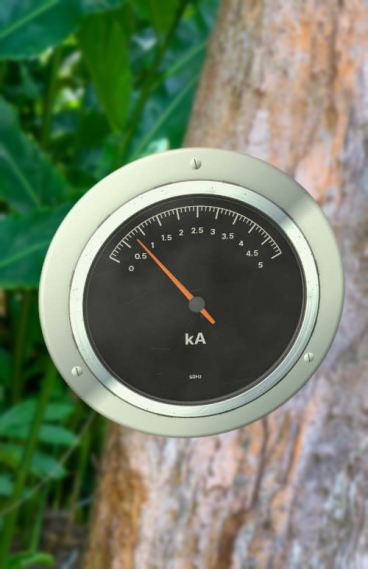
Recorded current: 0.8,kA
